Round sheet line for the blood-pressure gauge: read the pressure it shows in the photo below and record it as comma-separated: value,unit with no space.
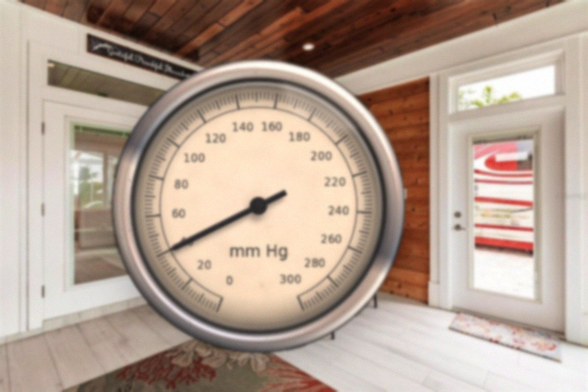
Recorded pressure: 40,mmHg
